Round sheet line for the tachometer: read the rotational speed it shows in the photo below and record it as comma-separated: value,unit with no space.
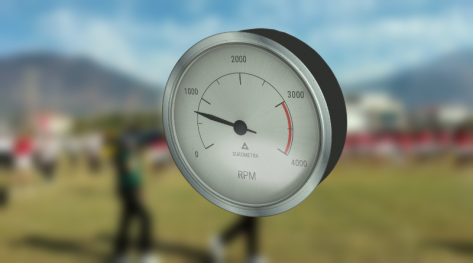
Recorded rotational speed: 750,rpm
